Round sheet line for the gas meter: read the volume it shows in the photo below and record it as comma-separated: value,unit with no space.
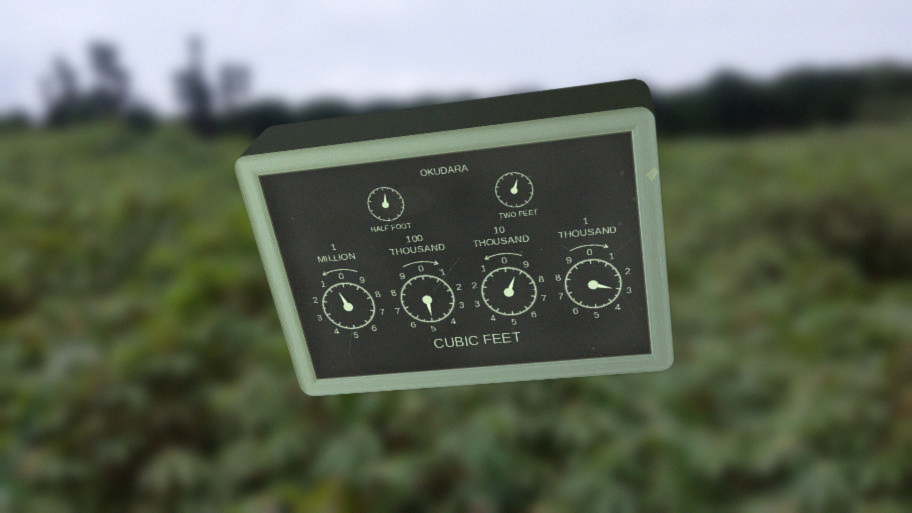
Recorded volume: 49300,ft³
